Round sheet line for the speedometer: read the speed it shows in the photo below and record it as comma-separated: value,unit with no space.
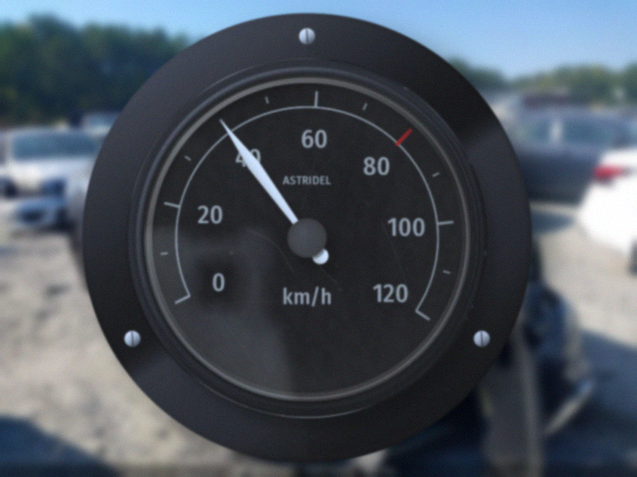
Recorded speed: 40,km/h
